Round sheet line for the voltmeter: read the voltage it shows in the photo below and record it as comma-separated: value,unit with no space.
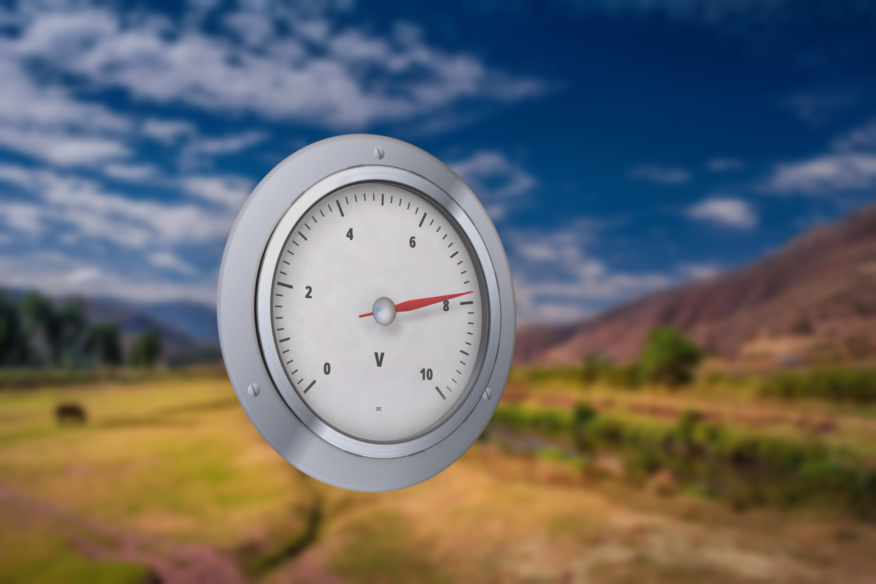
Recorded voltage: 7.8,V
